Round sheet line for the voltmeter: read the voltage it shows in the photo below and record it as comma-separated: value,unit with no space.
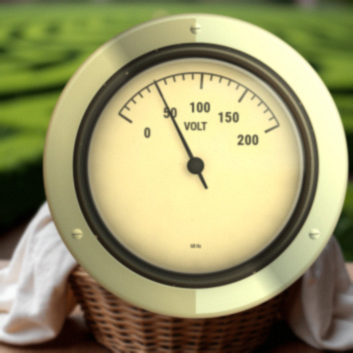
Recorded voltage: 50,V
